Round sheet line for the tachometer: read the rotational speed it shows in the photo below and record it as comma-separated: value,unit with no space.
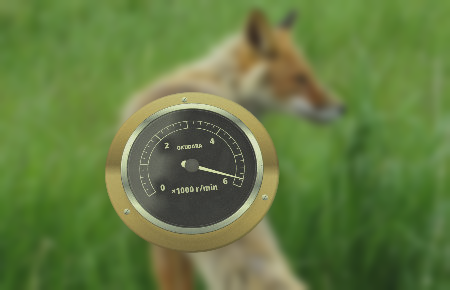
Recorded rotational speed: 5800,rpm
